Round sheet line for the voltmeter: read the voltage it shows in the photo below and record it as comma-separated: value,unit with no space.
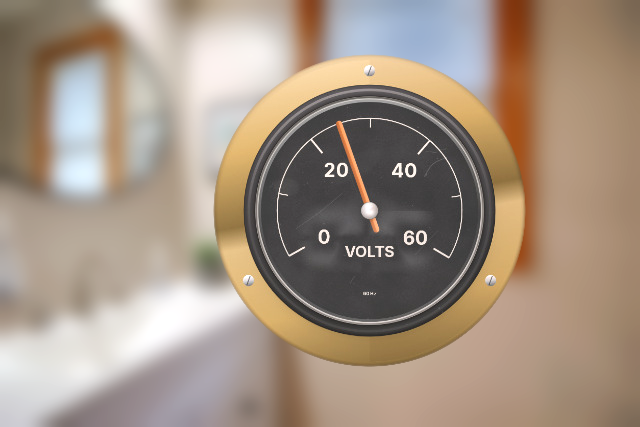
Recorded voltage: 25,V
